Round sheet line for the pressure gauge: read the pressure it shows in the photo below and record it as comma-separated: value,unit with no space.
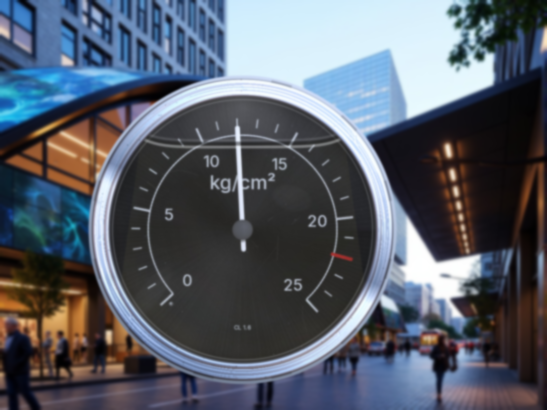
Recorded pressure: 12,kg/cm²
